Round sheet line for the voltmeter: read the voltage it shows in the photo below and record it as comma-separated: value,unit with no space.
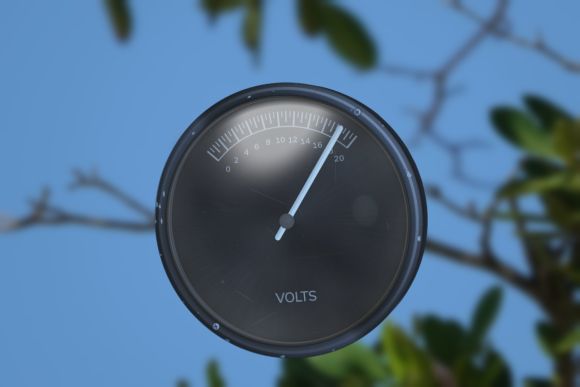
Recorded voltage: 18,V
